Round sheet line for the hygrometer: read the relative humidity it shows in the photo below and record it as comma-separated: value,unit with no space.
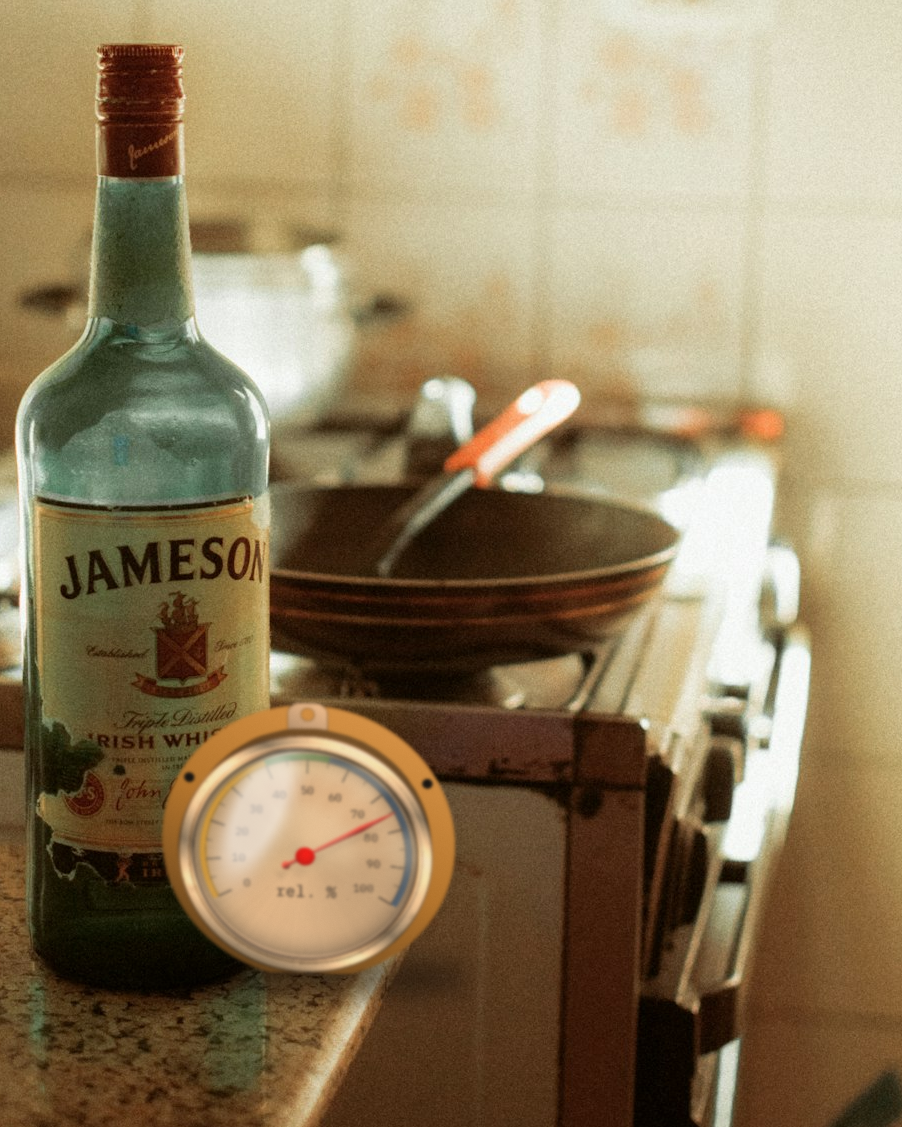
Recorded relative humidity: 75,%
